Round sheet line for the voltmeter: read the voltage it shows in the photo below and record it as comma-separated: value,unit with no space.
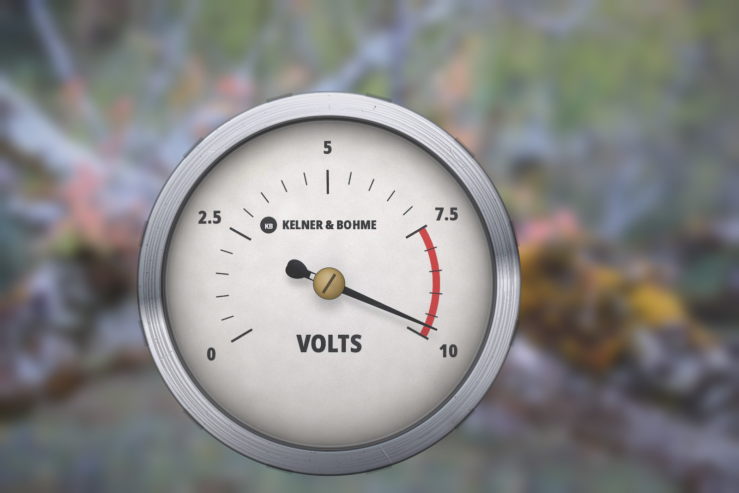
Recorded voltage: 9.75,V
